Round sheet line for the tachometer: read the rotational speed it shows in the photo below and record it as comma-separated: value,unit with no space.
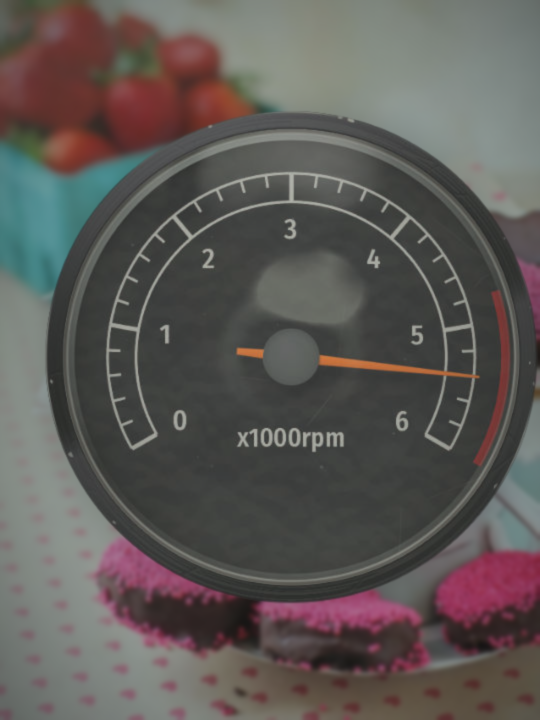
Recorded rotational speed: 5400,rpm
